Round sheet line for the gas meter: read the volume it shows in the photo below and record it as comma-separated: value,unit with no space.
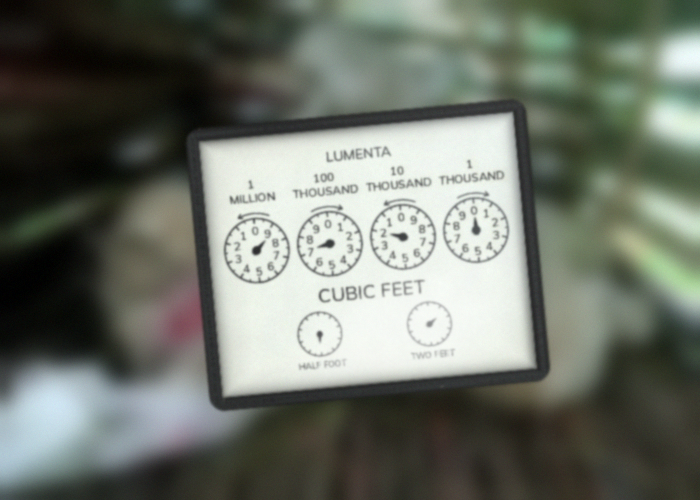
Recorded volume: 872000,ft³
